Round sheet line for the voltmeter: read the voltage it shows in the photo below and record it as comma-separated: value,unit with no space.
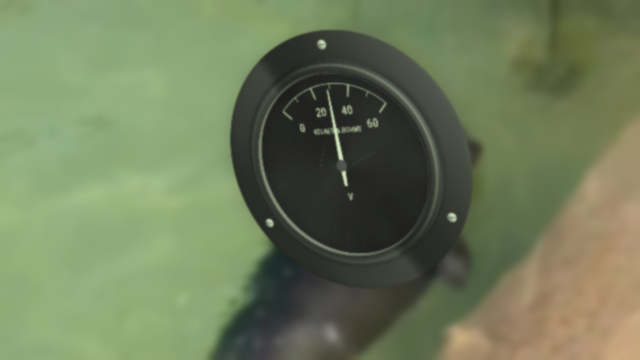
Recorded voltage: 30,V
